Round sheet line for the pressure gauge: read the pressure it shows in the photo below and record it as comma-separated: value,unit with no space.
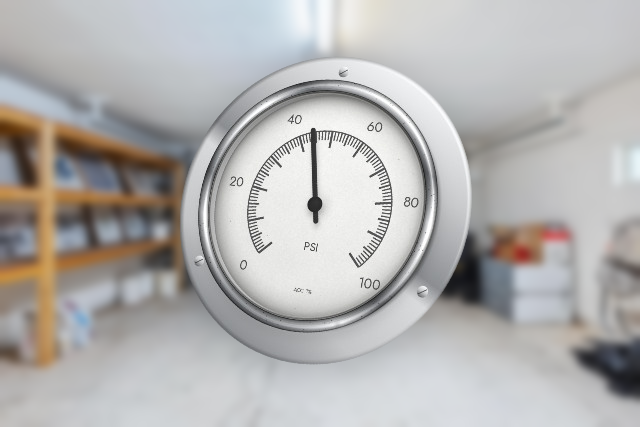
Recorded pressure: 45,psi
